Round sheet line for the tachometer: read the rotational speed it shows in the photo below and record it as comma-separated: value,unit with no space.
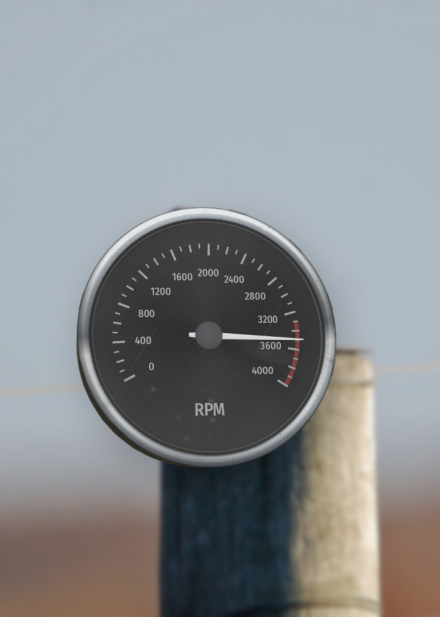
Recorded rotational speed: 3500,rpm
